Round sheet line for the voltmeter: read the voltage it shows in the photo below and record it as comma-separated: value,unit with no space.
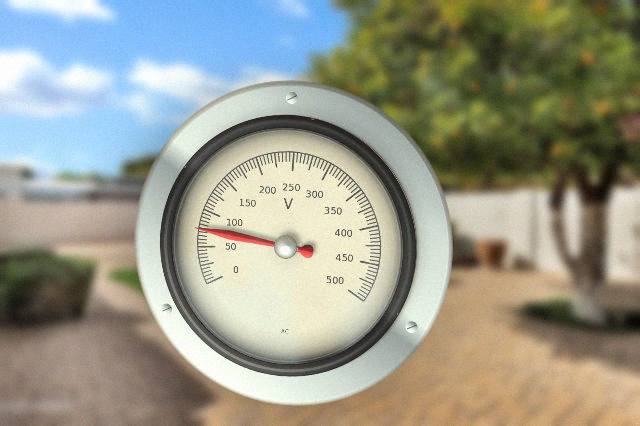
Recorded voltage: 75,V
